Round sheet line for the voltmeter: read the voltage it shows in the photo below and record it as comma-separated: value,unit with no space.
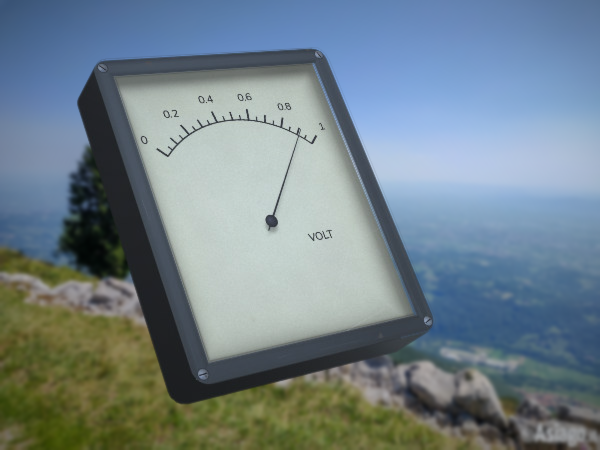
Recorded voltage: 0.9,V
